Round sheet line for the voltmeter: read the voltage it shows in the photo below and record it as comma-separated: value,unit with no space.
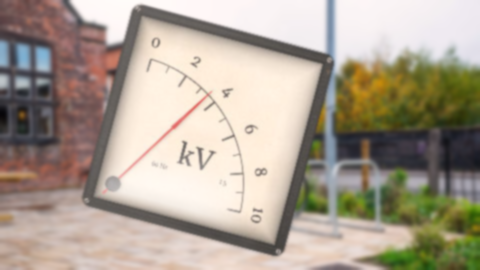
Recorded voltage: 3.5,kV
